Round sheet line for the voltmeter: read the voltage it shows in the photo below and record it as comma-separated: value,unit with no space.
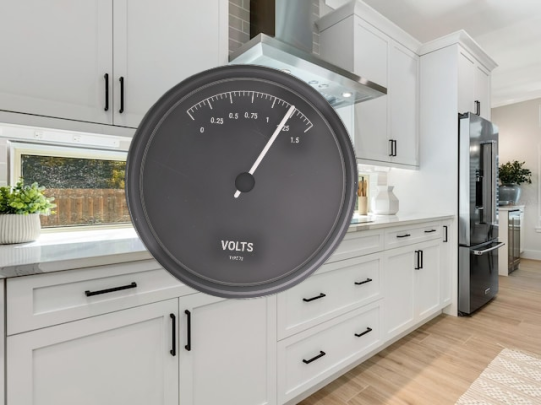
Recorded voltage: 1.2,V
